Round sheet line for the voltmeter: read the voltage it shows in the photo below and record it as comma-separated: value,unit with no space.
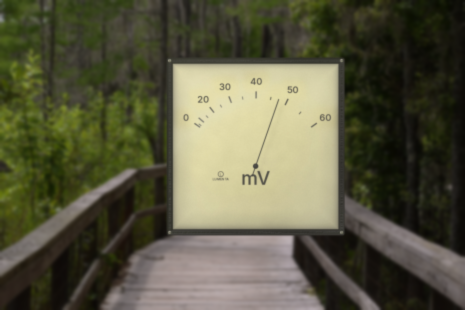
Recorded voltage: 47.5,mV
